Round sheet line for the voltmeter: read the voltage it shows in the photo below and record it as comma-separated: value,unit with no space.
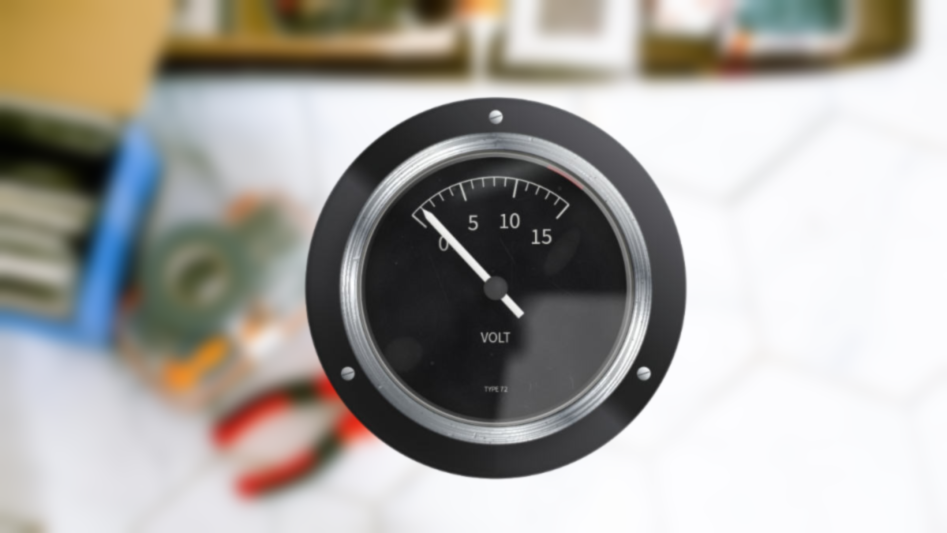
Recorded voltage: 1,V
